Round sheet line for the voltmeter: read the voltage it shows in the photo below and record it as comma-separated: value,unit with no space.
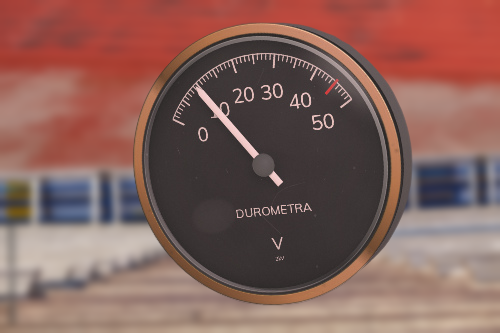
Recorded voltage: 10,V
